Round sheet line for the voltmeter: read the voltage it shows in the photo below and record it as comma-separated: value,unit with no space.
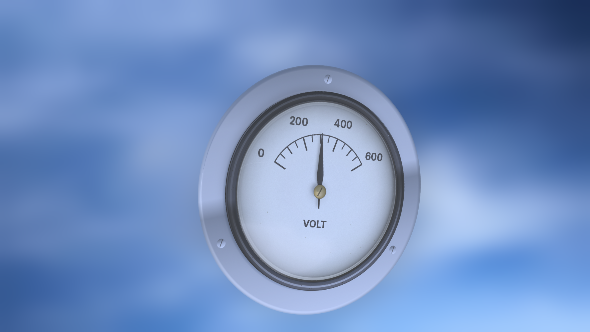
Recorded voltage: 300,V
